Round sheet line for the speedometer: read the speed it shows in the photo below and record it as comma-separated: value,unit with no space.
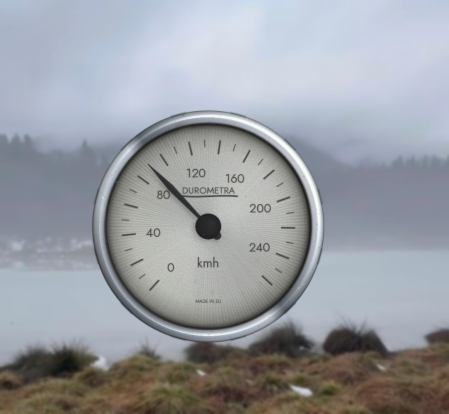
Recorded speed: 90,km/h
